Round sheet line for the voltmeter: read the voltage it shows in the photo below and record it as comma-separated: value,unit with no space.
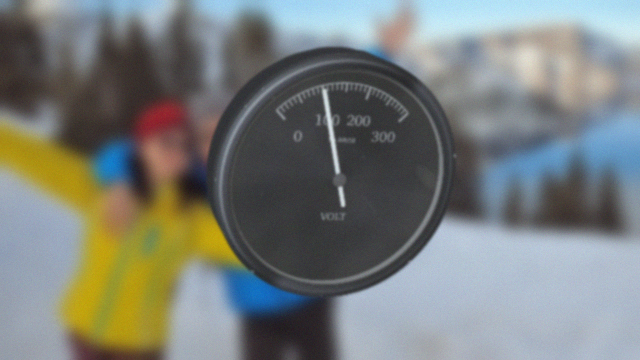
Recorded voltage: 100,V
